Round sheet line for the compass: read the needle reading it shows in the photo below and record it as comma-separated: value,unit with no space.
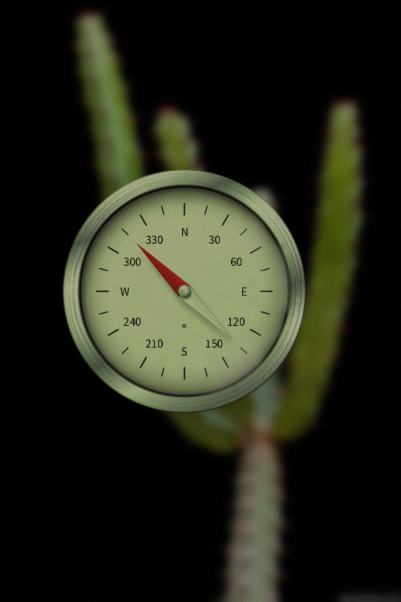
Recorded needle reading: 315,°
